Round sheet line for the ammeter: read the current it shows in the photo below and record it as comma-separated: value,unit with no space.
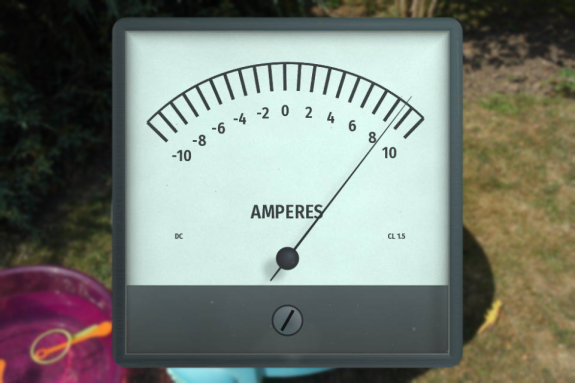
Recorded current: 8.5,A
